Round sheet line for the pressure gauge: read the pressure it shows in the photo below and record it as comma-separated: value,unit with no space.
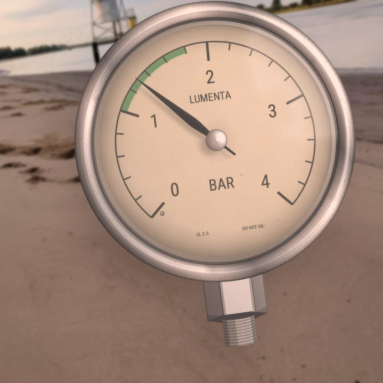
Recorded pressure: 1.3,bar
